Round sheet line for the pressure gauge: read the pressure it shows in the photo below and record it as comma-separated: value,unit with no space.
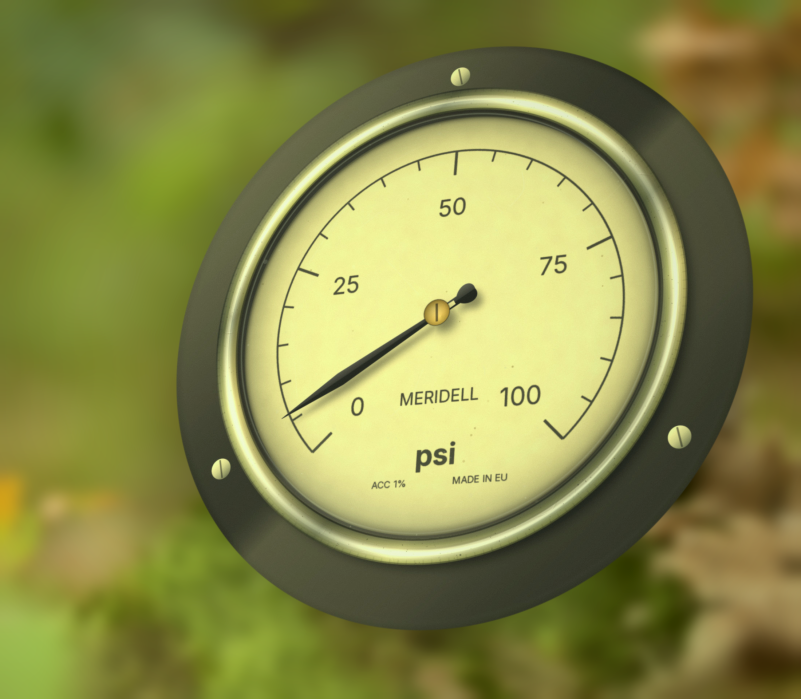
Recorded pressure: 5,psi
